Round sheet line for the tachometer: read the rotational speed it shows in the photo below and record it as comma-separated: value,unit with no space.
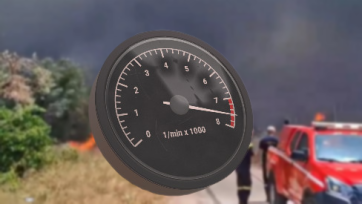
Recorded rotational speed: 7600,rpm
